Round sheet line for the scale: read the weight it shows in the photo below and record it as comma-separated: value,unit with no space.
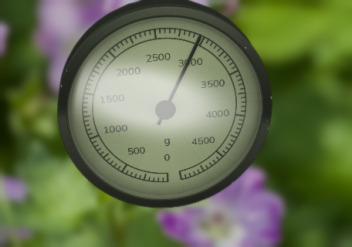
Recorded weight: 2950,g
